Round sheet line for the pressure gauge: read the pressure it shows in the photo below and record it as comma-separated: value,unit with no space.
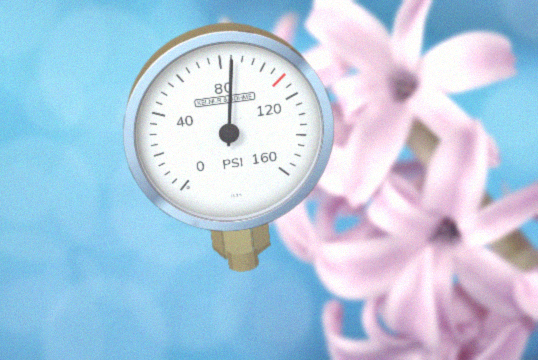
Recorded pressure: 85,psi
